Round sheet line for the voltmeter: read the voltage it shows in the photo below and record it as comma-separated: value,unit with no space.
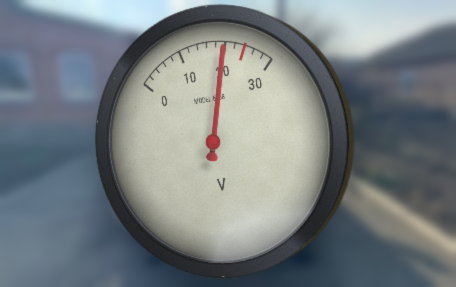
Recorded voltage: 20,V
